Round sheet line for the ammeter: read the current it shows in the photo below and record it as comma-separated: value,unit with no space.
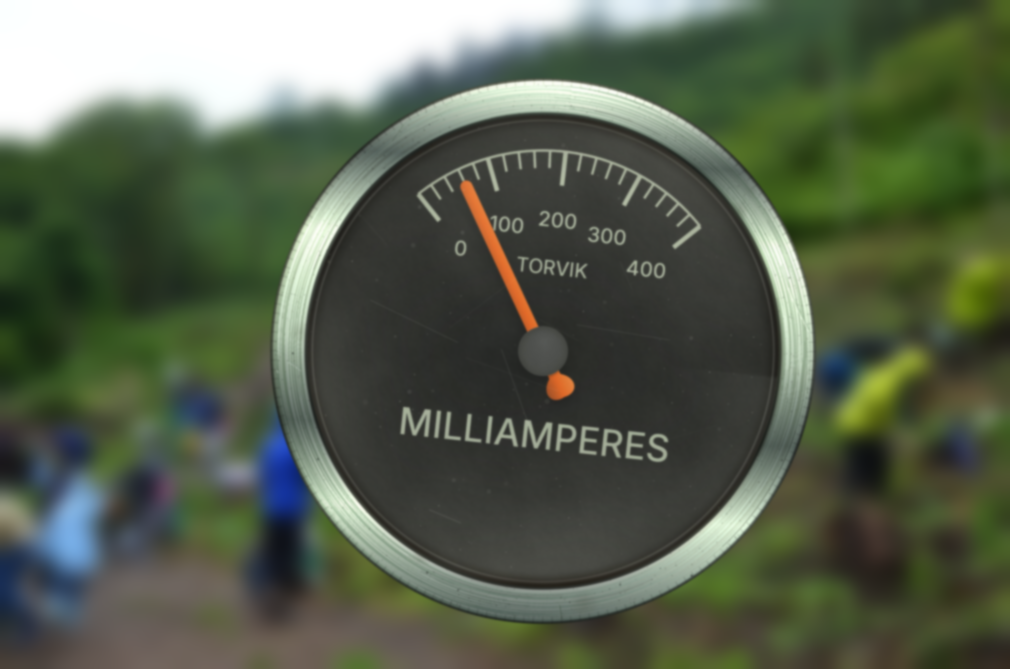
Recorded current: 60,mA
